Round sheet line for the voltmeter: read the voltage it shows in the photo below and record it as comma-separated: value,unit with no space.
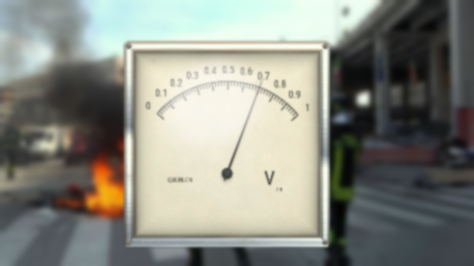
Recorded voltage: 0.7,V
